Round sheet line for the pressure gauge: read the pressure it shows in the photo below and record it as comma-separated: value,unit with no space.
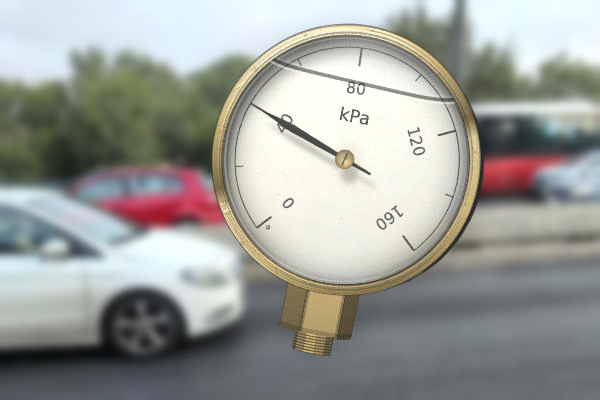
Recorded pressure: 40,kPa
